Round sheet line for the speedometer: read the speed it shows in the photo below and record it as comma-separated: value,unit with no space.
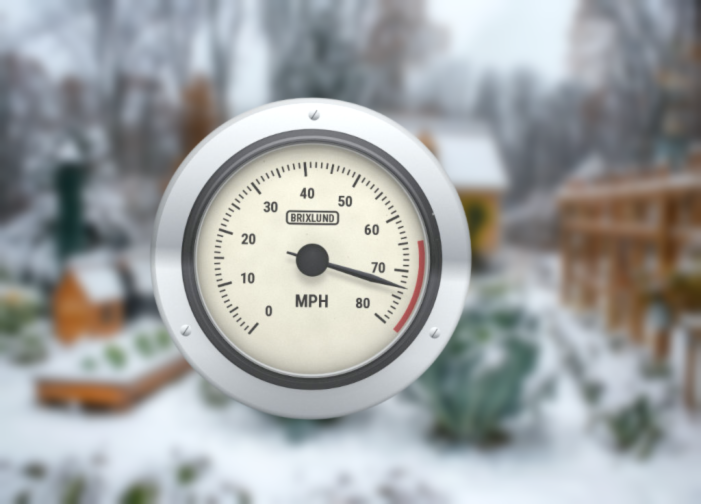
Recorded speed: 73,mph
